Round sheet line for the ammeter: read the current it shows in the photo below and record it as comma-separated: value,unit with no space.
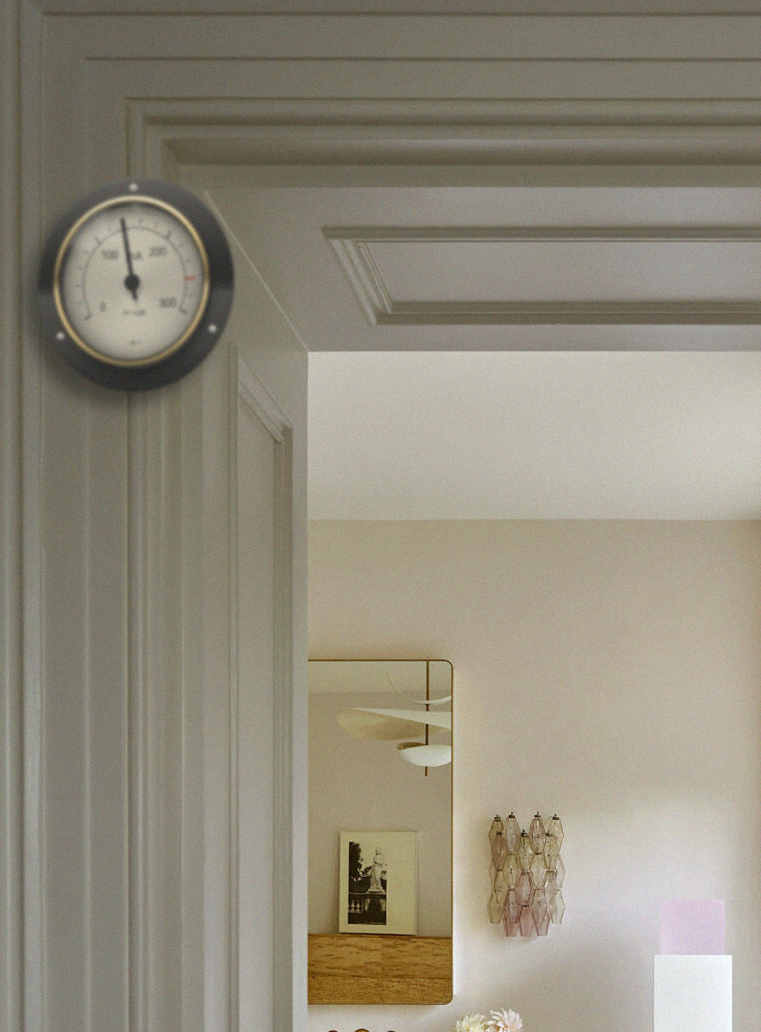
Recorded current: 140,mA
